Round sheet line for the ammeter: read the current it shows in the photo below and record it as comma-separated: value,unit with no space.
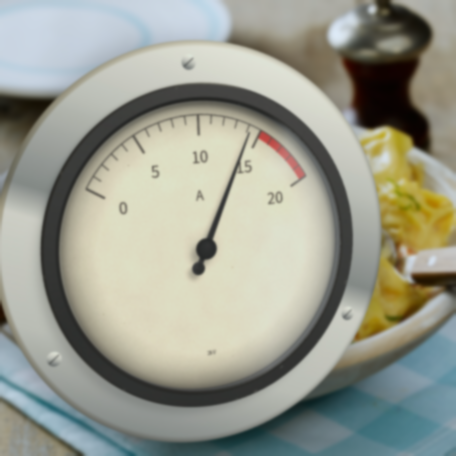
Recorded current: 14,A
